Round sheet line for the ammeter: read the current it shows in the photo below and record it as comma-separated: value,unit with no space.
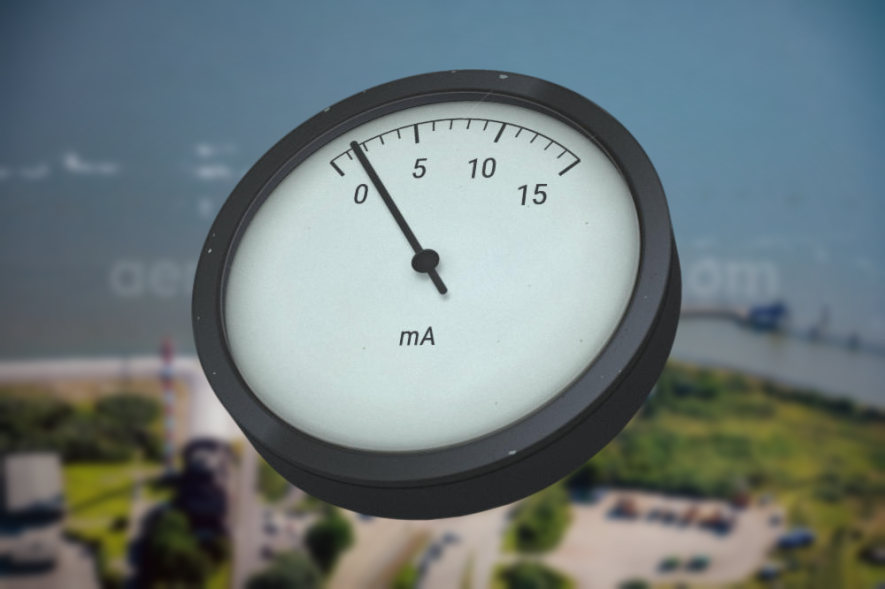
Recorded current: 1.5,mA
